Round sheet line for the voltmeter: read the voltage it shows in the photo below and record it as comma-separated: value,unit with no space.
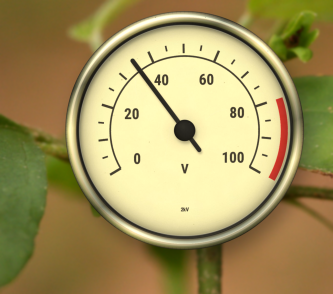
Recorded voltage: 35,V
